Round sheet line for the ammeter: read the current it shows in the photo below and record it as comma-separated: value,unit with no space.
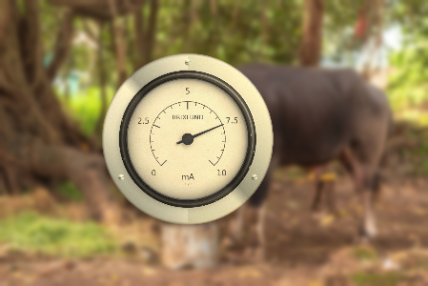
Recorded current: 7.5,mA
